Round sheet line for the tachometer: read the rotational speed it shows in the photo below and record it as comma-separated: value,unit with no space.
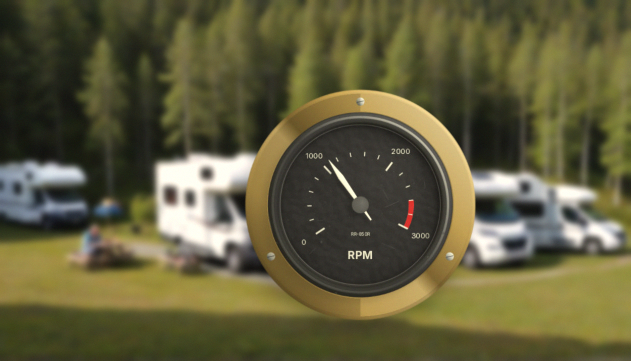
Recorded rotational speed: 1100,rpm
